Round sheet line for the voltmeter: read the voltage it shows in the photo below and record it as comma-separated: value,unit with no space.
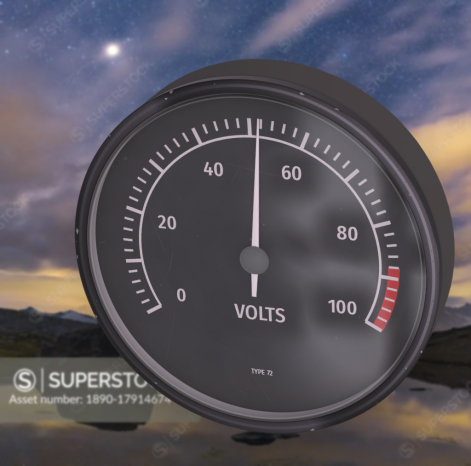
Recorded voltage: 52,V
